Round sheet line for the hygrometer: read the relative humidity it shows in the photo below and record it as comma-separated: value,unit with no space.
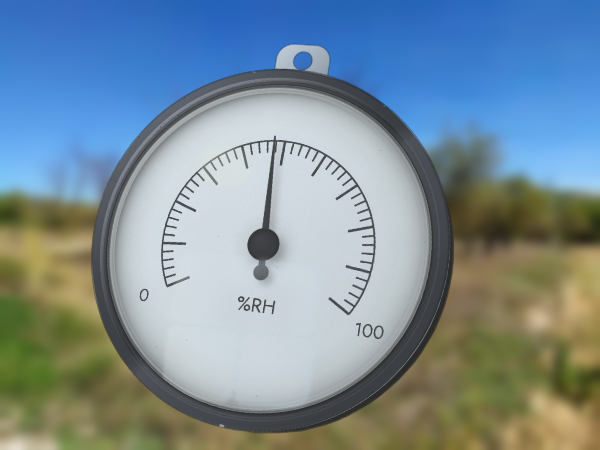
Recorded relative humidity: 48,%
